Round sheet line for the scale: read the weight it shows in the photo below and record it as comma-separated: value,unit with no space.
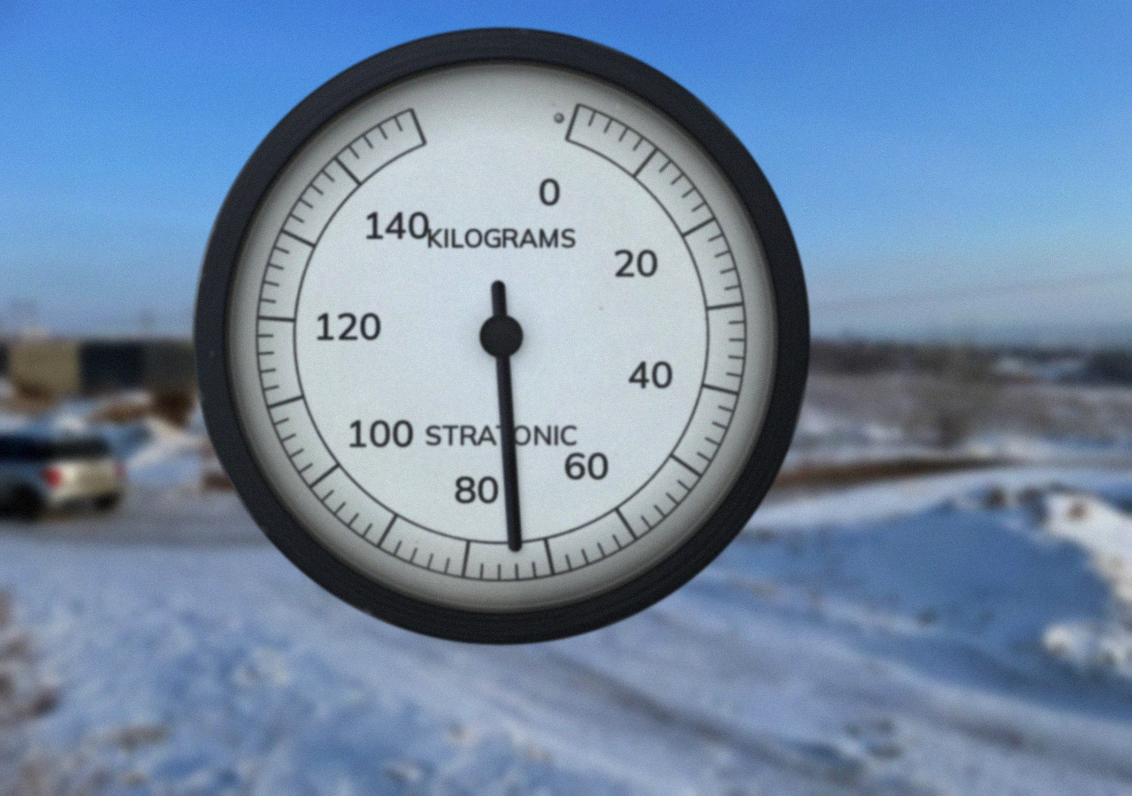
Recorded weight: 74,kg
